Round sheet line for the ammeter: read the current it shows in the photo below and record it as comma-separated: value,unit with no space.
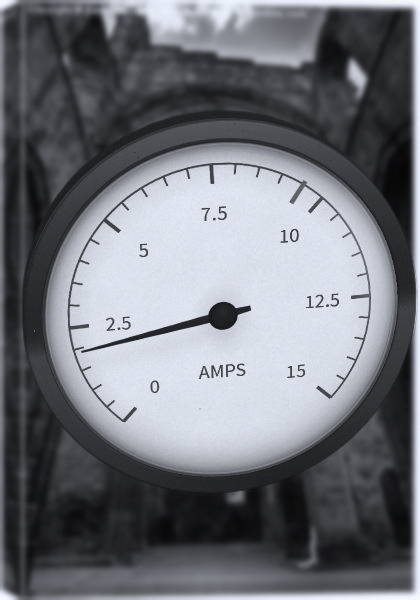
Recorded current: 2,A
